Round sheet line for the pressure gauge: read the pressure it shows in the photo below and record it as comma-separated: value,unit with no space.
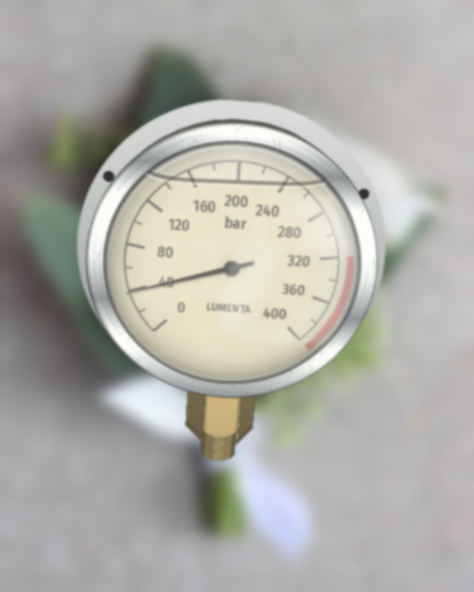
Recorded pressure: 40,bar
